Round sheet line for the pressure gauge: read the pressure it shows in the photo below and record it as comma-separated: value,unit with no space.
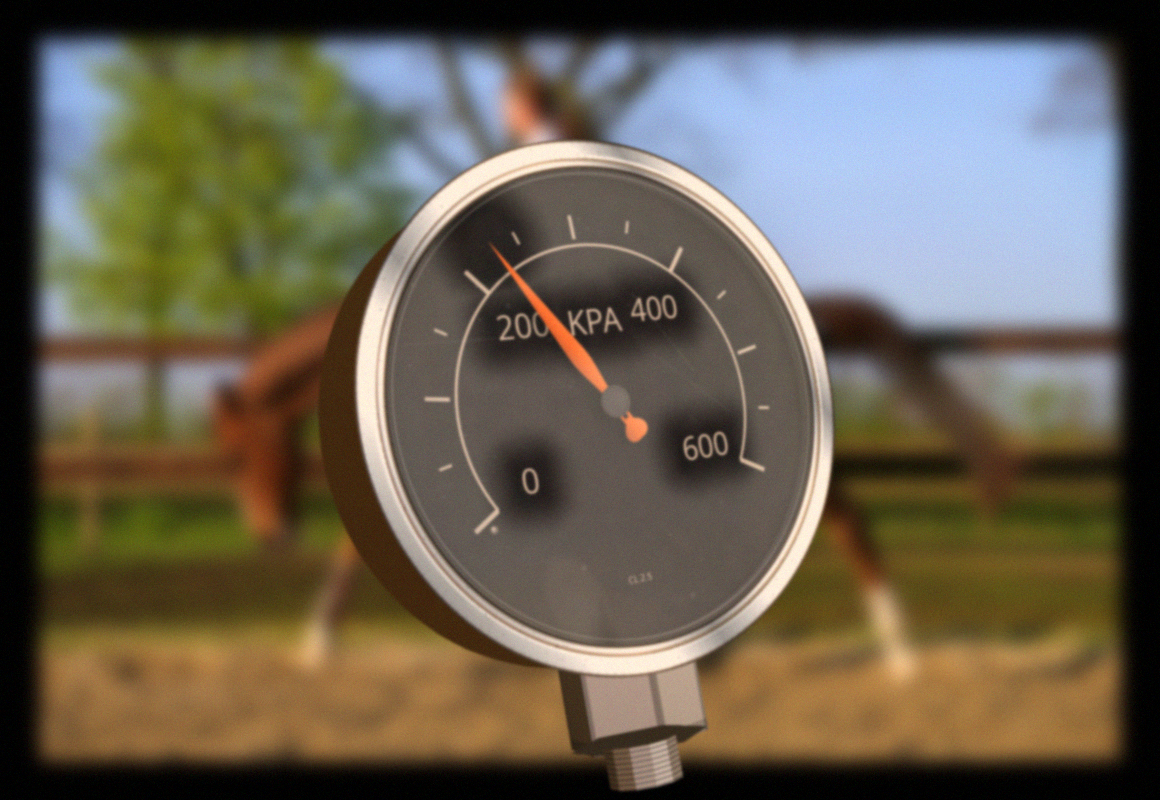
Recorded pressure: 225,kPa
